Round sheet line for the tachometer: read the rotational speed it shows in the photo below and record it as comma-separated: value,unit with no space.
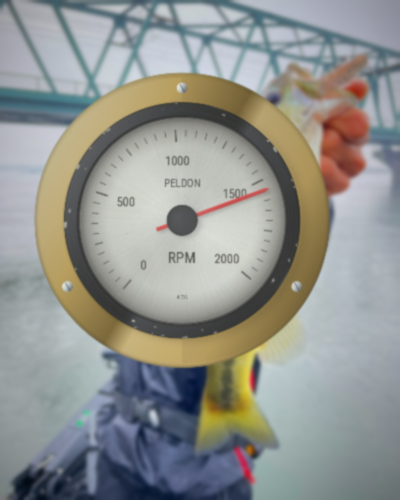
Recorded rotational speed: 1550,rpm
